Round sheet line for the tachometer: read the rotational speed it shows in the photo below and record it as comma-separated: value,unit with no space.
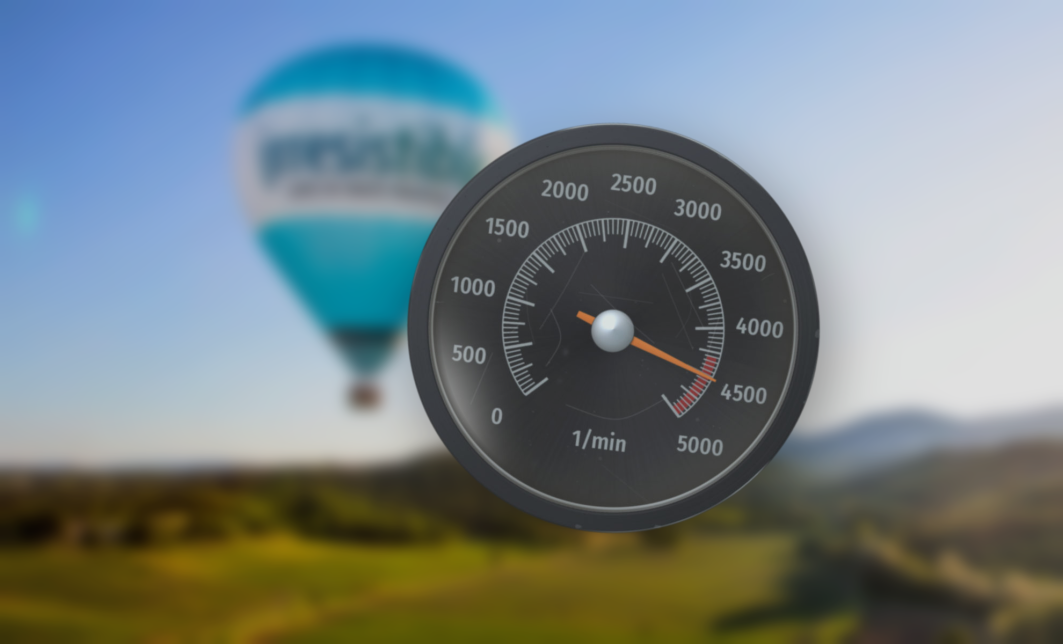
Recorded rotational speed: 4500,rpm
